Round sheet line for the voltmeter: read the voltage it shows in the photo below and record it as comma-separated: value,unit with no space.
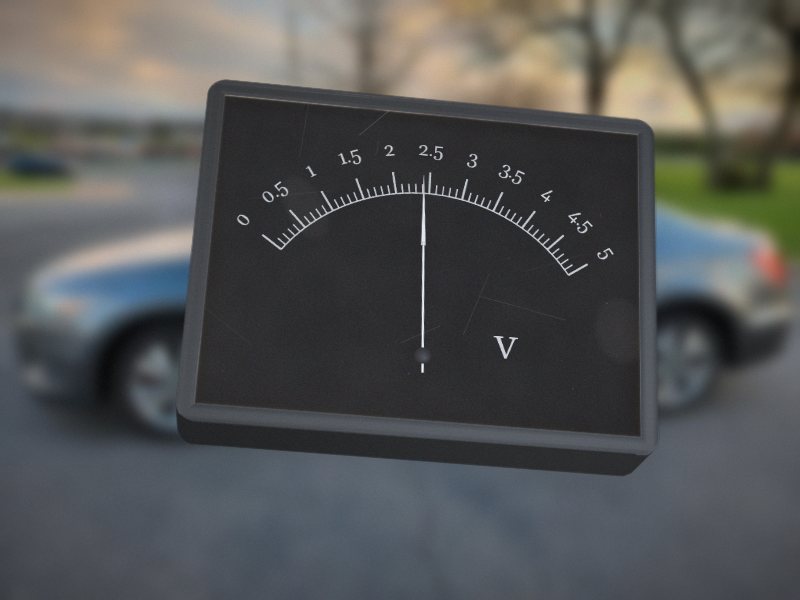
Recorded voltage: 2.4,V
